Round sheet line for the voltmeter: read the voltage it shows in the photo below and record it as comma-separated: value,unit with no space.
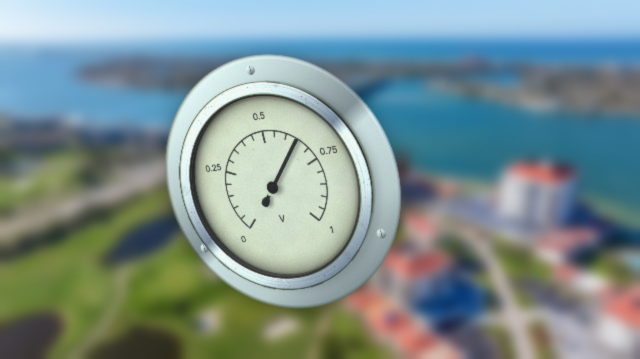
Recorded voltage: 0.65,V
